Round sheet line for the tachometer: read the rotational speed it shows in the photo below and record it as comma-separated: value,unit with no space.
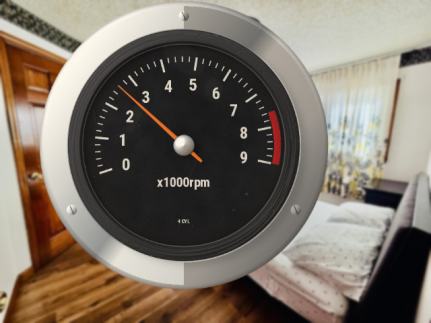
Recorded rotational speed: 2600,rpm
